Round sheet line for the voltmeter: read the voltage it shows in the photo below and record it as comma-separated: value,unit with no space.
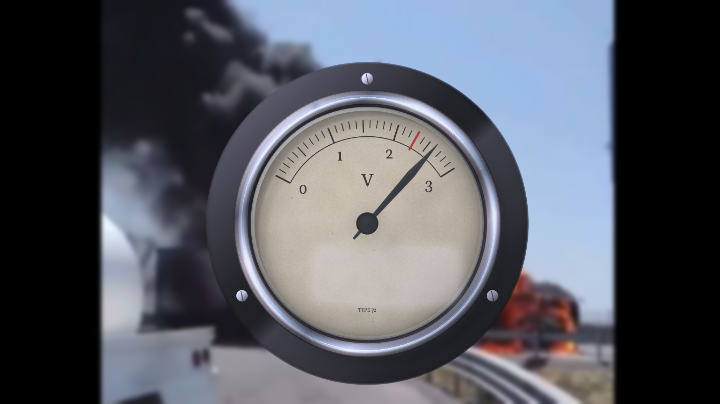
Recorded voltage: 2.6,V
